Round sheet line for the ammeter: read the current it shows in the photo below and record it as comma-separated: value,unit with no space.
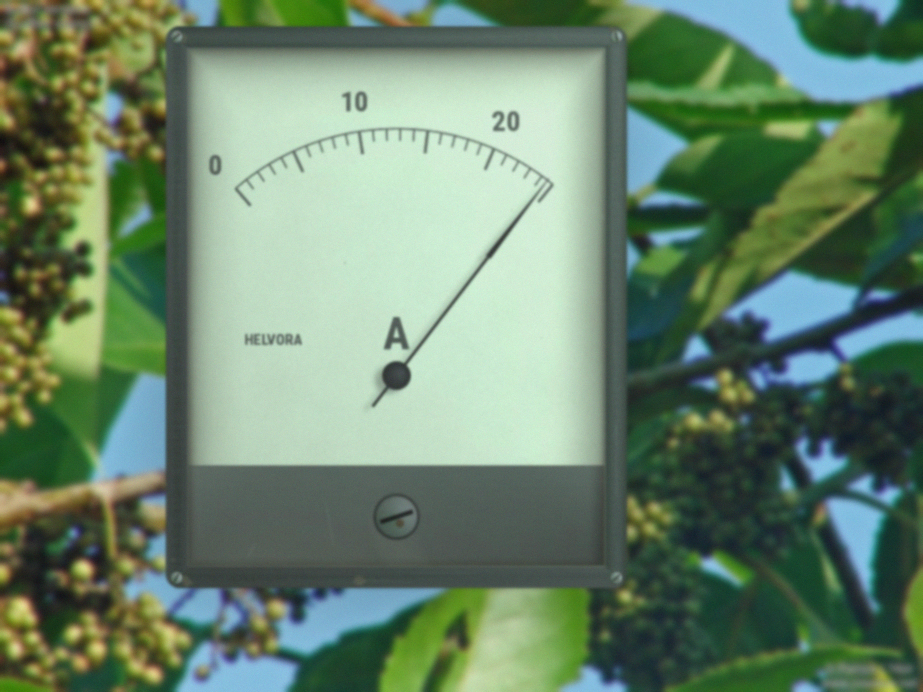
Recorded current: 24.5,A
